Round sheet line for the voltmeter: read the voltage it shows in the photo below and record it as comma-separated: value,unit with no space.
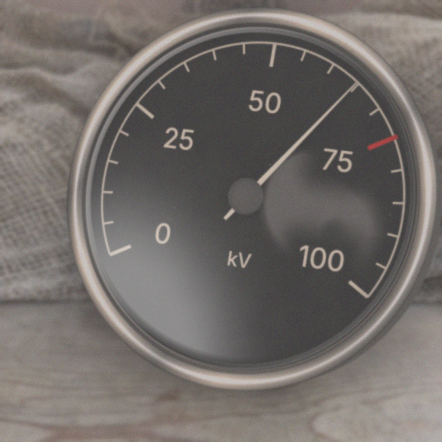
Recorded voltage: 65,kV
